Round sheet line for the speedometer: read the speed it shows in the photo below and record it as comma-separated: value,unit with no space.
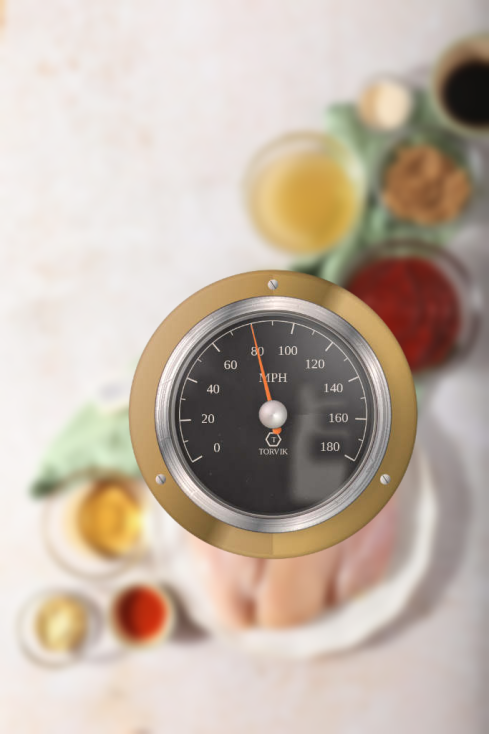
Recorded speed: 80,mph
